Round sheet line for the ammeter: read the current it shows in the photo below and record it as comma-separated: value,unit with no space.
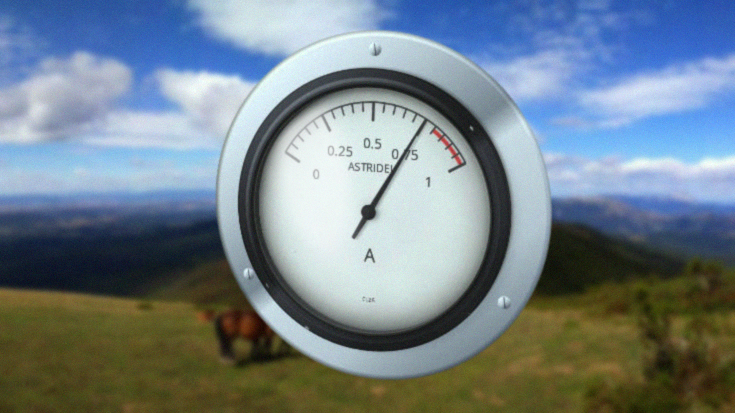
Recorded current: 0.75,A
